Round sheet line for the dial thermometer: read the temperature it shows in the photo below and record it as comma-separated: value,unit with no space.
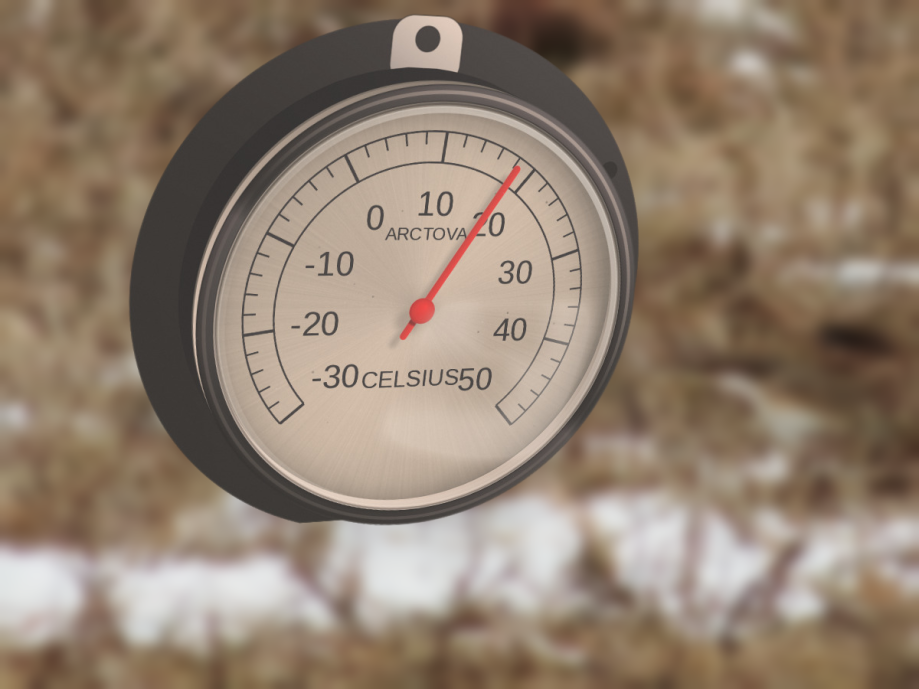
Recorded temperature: 18,°C
